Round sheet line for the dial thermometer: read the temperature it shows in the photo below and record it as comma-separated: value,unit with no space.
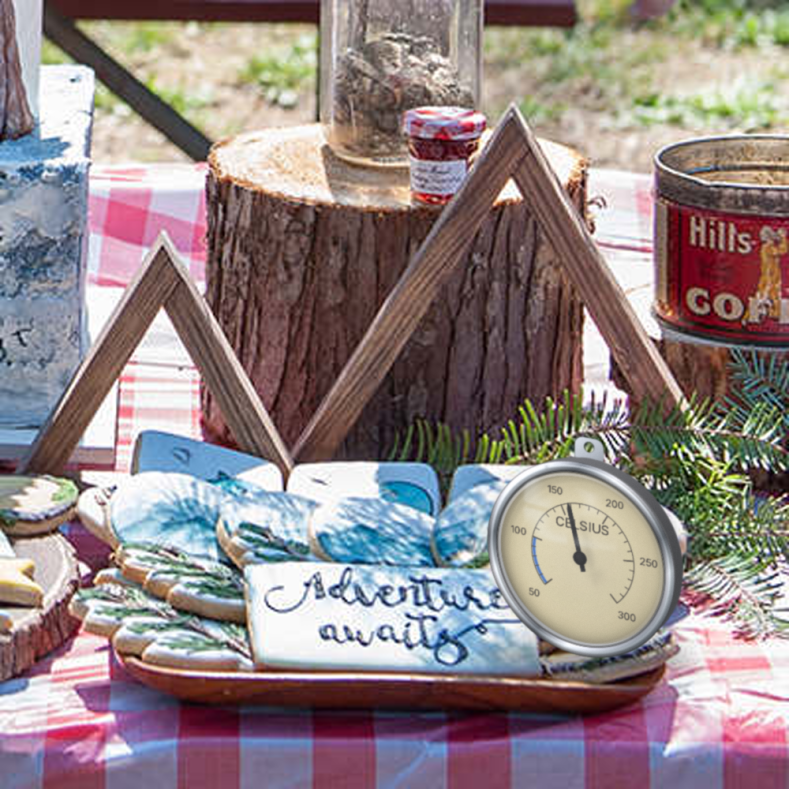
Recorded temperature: 160,°C
